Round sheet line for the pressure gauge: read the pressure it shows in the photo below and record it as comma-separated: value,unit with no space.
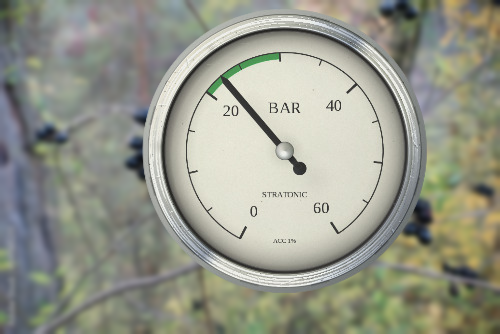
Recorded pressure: 22.5,bar
